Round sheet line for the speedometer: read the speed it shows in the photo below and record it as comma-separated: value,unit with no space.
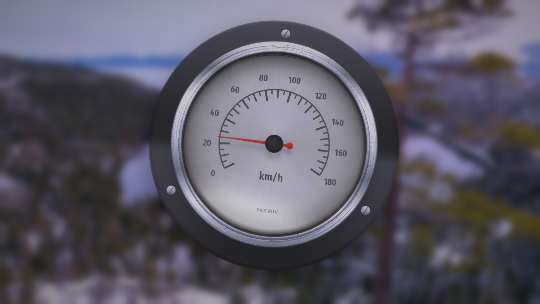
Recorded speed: 25,km/h
